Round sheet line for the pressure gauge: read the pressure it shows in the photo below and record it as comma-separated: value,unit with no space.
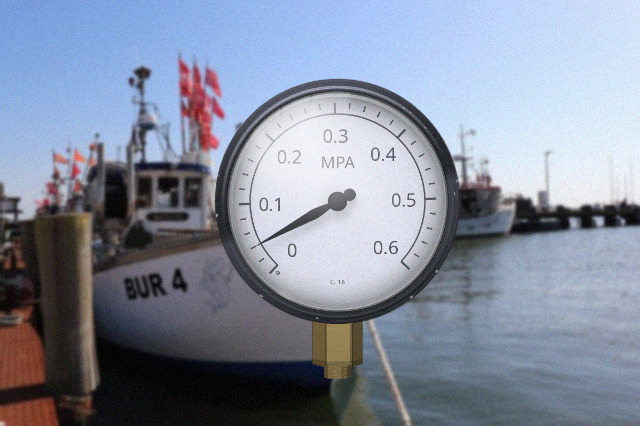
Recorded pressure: 0.04,MPa
